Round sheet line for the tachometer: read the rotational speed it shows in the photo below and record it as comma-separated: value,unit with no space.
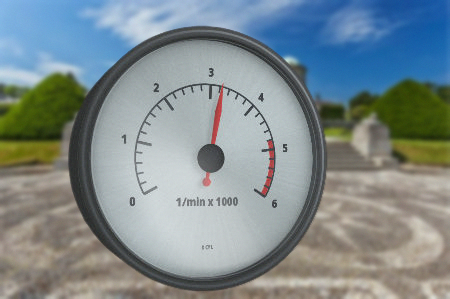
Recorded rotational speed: 3200,rpm
